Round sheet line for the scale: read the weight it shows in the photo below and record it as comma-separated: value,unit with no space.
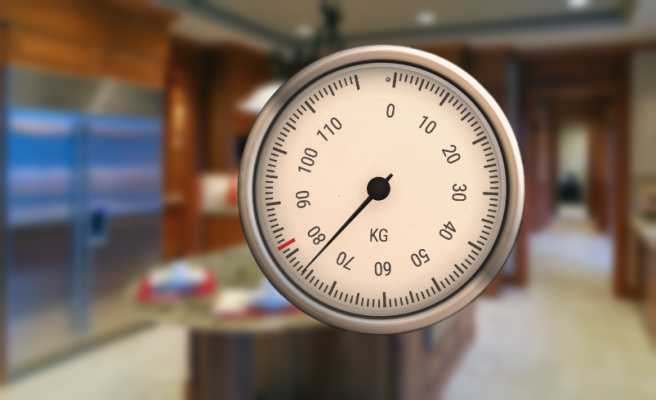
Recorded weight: 76,kg
